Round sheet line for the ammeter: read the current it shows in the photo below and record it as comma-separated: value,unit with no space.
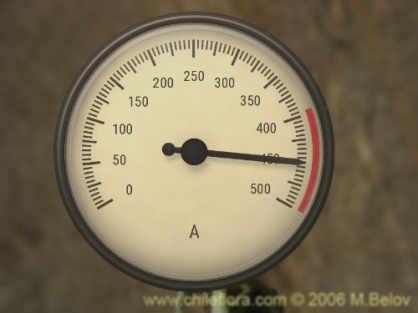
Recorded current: 450,A
